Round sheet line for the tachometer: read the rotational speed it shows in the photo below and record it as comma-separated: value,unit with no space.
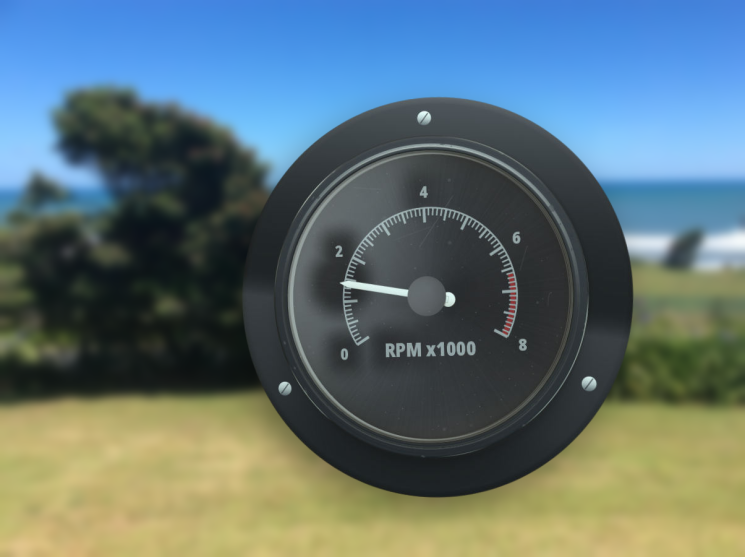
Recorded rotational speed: 1400,rpm
